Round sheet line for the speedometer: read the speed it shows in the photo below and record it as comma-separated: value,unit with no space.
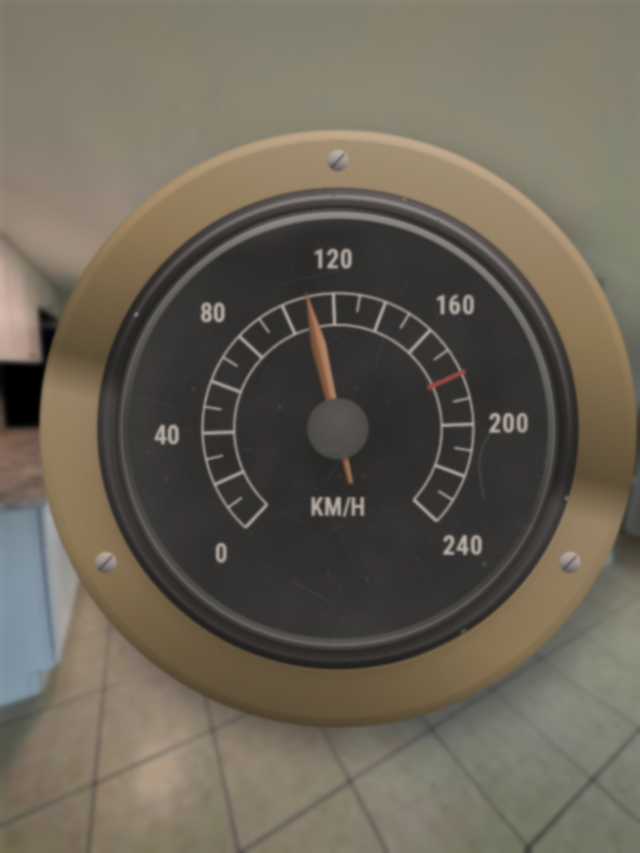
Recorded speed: 110,km/h
